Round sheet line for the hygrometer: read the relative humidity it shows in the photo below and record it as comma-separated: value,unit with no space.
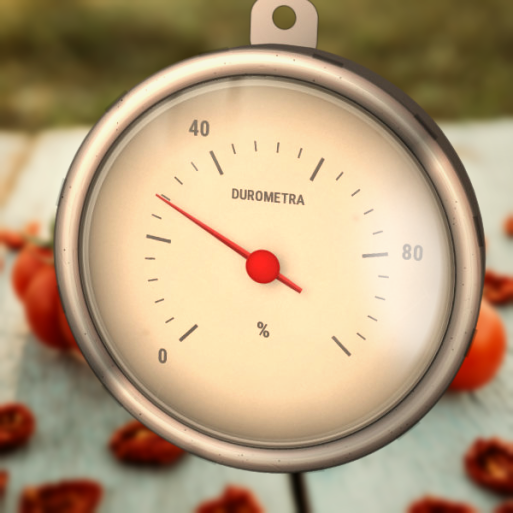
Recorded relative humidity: 28,%
